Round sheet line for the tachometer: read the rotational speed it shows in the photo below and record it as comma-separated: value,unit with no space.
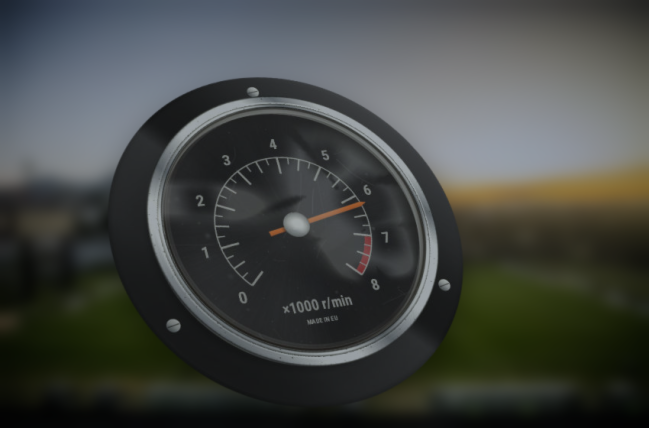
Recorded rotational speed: 6250,rpm
